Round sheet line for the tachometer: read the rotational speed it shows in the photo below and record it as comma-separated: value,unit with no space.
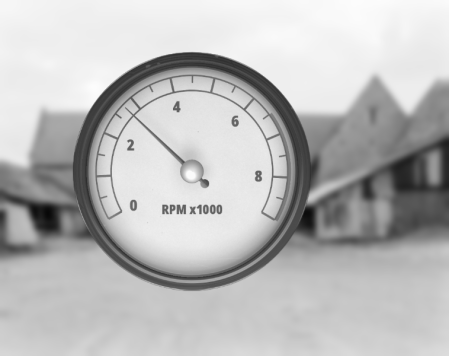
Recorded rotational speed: 2750,rpm
